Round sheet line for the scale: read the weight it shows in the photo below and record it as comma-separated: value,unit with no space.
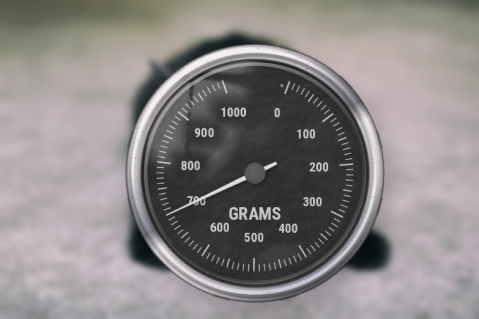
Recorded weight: 700,g
